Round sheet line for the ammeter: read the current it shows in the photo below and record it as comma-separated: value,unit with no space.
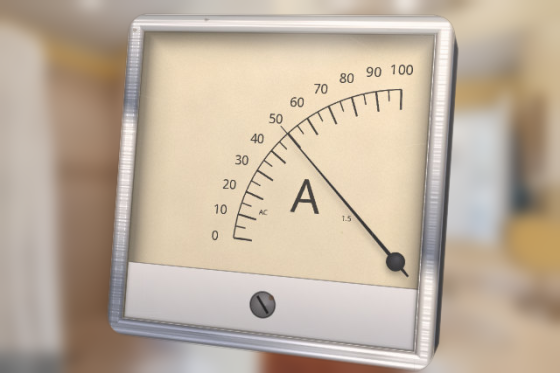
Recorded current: 50,A
